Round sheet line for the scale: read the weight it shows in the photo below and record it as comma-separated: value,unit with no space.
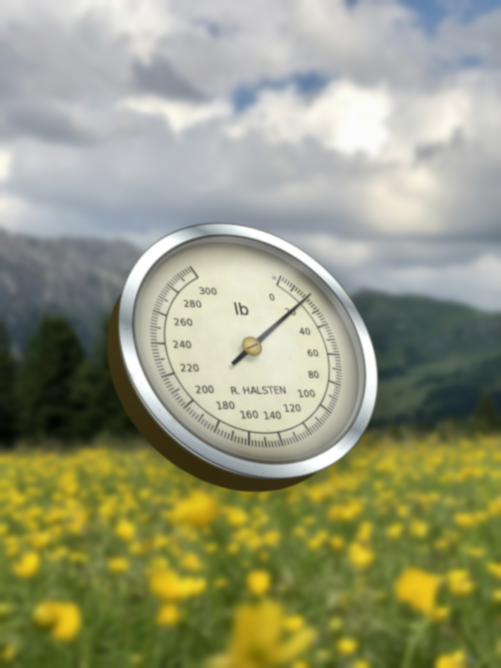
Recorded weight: 20,lb
